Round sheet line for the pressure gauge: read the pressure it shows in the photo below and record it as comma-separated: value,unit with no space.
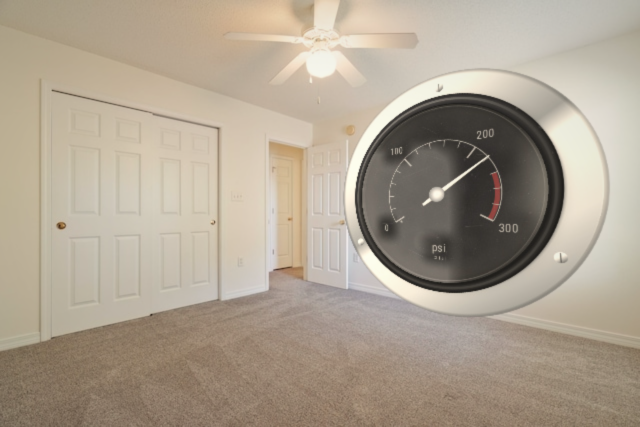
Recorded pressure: 220,psi
